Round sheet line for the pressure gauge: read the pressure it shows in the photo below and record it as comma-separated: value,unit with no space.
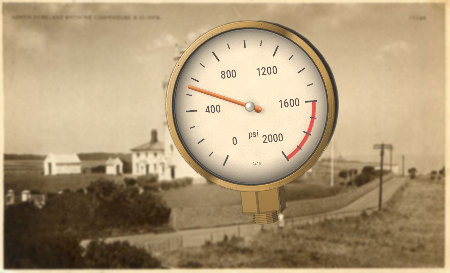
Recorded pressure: 550,psi
